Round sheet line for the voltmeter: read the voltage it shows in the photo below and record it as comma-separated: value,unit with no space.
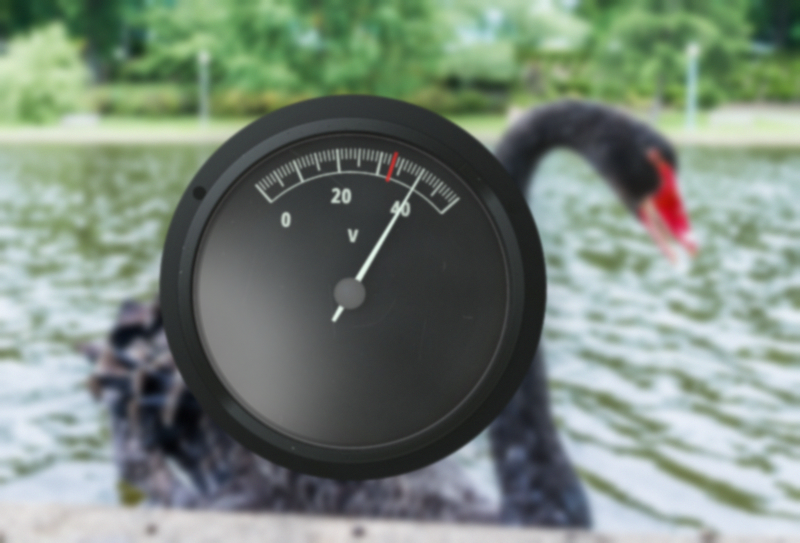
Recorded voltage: 40,V
